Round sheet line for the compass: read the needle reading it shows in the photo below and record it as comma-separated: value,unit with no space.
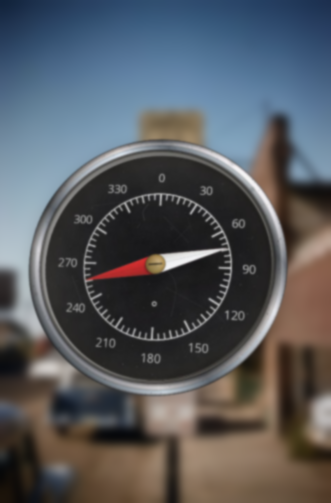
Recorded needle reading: 255,°
